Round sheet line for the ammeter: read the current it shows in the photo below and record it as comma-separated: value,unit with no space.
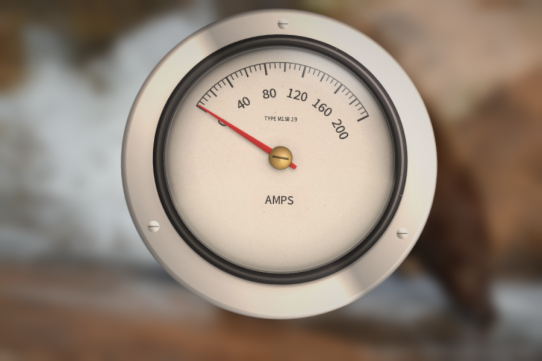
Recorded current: 0,A
